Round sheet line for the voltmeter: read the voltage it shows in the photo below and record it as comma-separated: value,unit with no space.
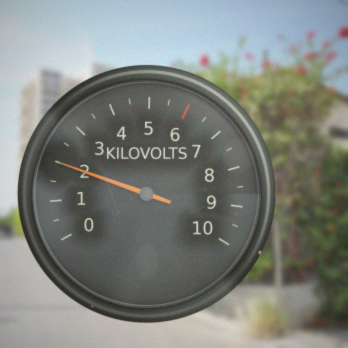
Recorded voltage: 2,kV
